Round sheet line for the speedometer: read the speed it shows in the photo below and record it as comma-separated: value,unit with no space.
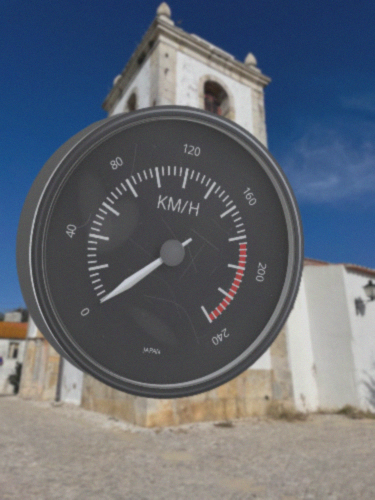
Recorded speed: 0,km/h
